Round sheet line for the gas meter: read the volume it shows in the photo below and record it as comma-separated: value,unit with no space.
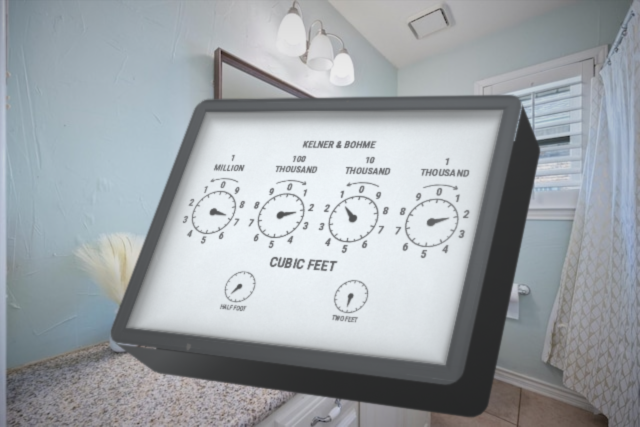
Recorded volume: 721200,ft³
